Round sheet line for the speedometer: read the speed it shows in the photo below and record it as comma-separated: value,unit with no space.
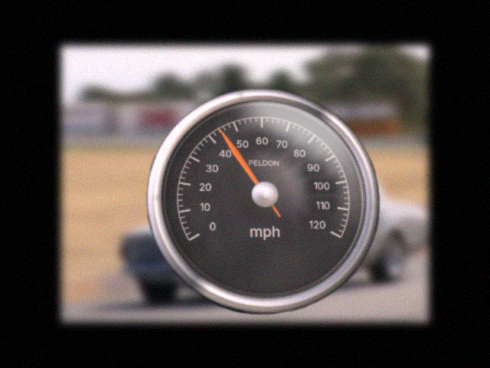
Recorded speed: 44,mph
